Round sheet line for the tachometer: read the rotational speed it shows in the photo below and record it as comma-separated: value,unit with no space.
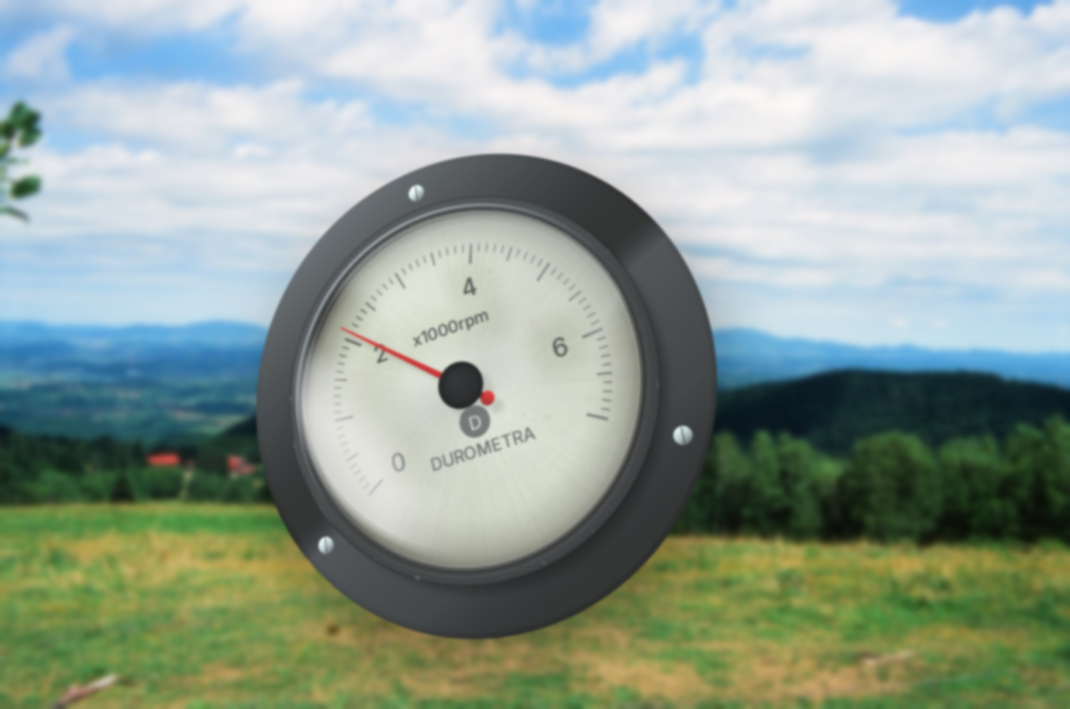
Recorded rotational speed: 2100,rpm
